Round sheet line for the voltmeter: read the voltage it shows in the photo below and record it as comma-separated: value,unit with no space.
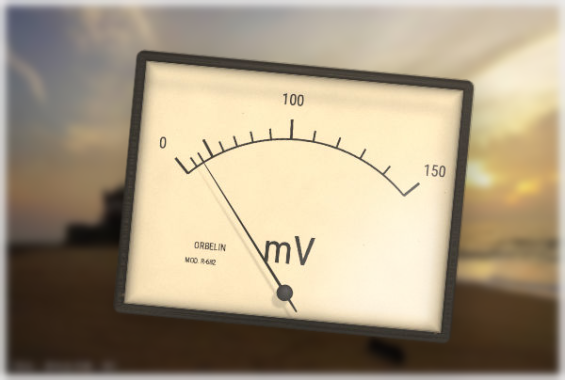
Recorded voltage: 40,mV
